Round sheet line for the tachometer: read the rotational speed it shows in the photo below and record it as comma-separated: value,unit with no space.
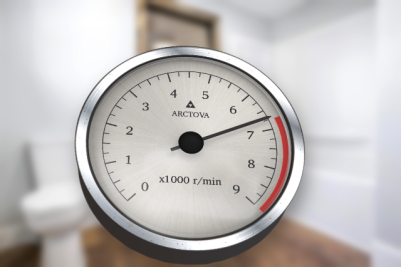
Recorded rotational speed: 6750,rpm
